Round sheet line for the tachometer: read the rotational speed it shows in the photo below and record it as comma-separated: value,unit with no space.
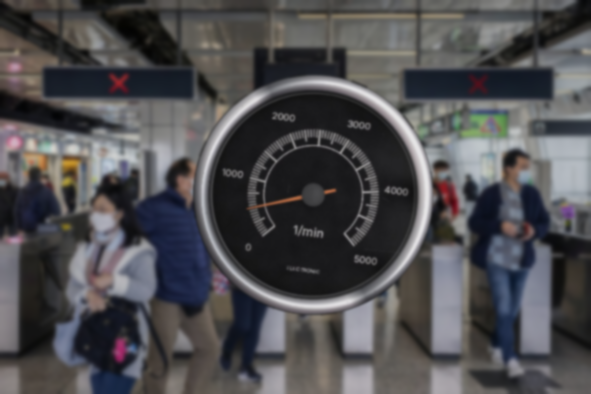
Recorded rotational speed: 500,rpm
